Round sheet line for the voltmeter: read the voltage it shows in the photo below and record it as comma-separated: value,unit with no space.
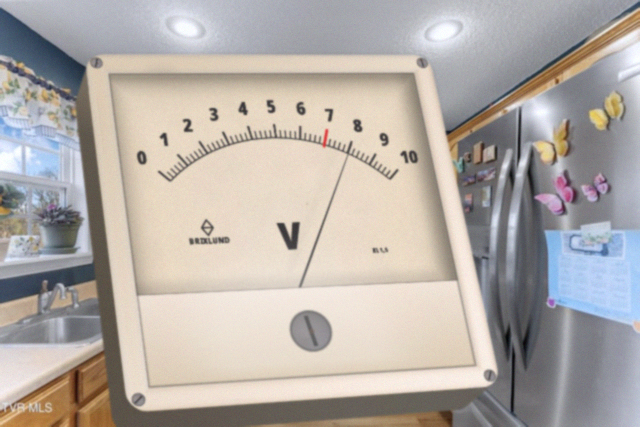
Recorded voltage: 8,V
